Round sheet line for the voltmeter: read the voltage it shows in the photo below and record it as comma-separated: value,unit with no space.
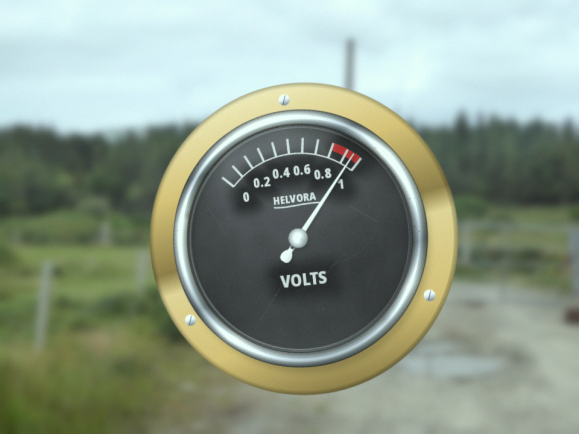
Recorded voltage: 0.95,V
